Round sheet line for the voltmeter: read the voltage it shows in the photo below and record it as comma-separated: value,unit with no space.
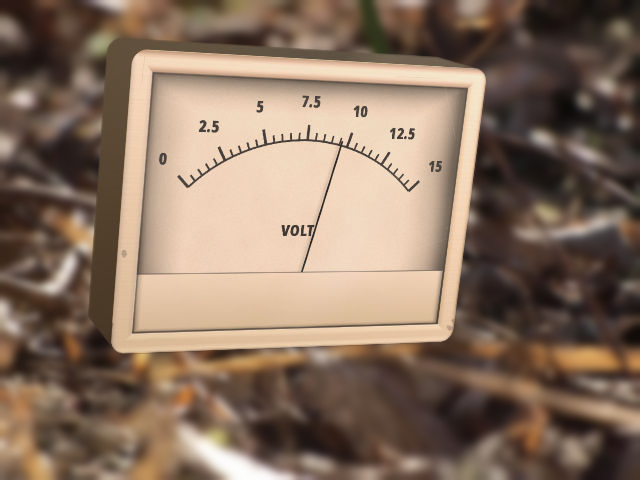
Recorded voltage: 9.5,V
